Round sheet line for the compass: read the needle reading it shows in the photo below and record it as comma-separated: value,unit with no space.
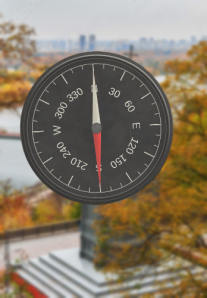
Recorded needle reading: 180,°
